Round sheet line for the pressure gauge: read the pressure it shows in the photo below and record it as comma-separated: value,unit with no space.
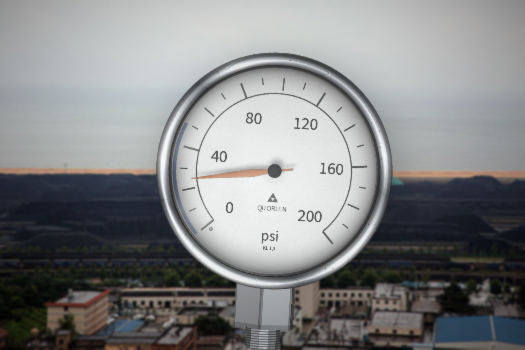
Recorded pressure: 25,psi
